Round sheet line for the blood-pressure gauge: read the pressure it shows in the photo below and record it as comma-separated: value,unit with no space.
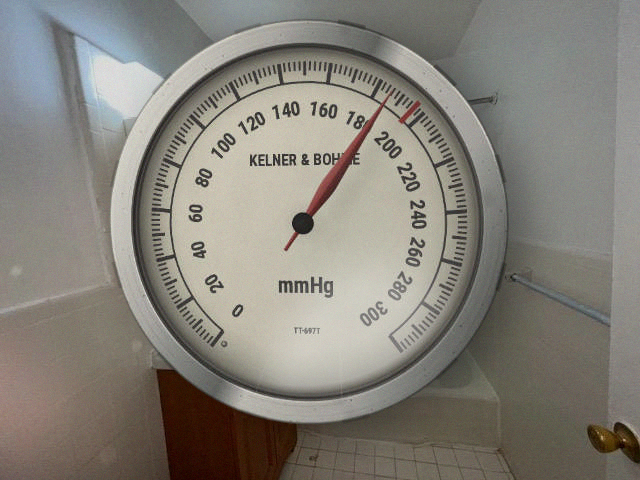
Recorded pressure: 186,mmHg
